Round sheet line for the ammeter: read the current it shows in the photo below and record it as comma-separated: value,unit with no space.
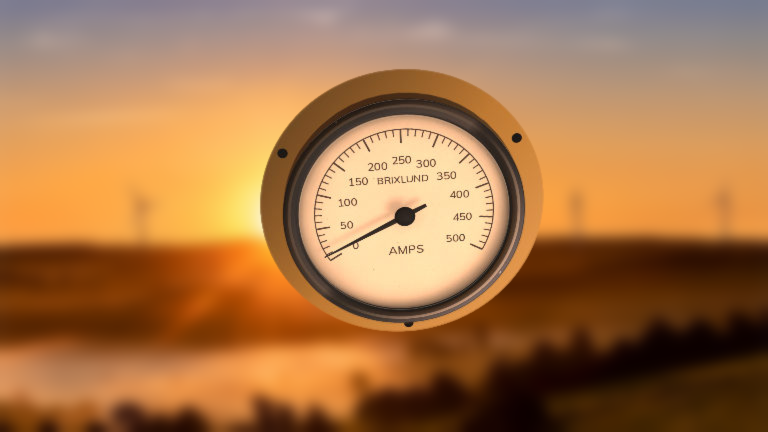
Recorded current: 10,A
